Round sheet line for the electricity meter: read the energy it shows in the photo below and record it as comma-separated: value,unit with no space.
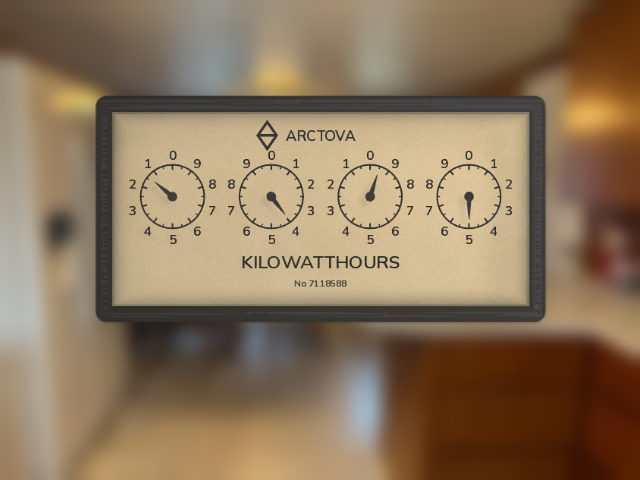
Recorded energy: 1395,kWh
